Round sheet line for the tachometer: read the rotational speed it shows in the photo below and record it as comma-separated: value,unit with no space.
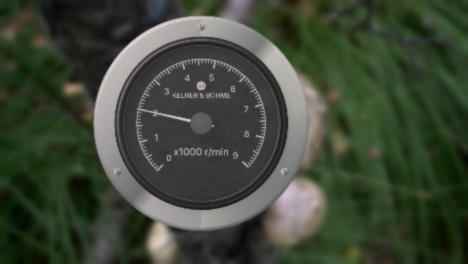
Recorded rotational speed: 2000,rpm
